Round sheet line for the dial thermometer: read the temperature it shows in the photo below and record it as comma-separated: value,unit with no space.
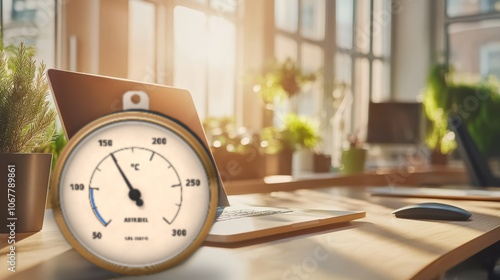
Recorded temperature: 150,°C
